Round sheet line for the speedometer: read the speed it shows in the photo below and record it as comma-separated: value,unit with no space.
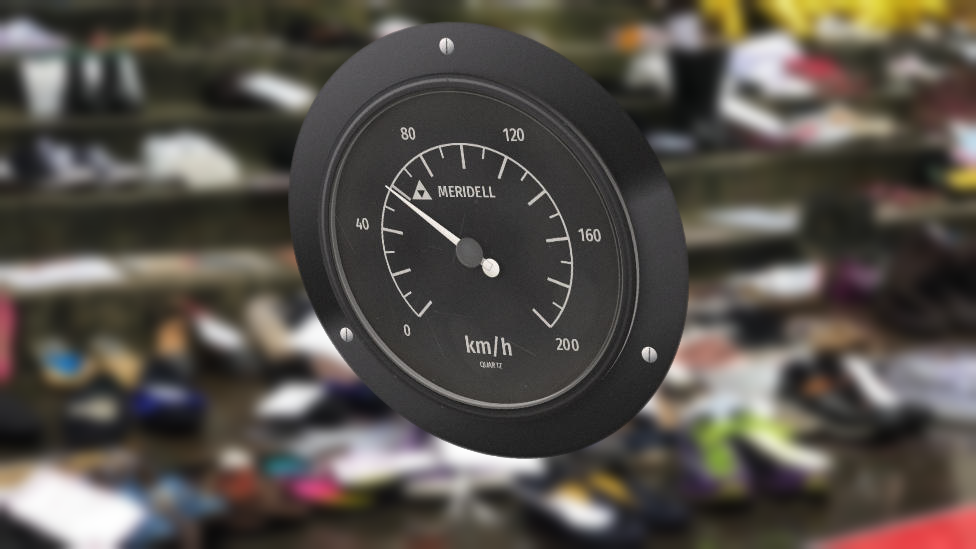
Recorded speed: 60,km/h
